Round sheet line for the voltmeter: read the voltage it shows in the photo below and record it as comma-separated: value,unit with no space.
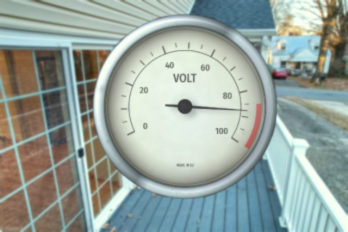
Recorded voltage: 87.5,V
